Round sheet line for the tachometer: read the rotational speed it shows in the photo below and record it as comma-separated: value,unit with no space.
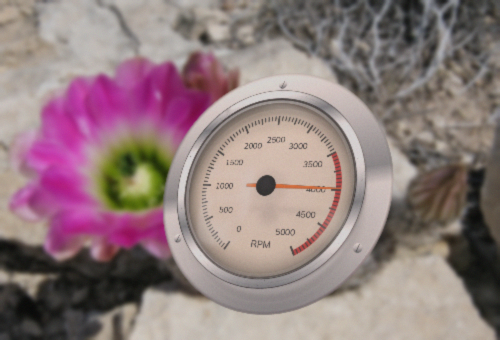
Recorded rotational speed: 4000,rpm
